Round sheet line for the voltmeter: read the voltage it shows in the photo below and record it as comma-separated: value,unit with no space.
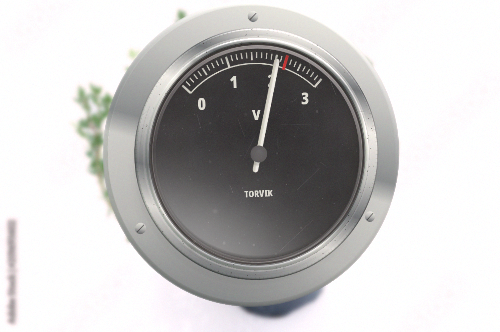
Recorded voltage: 2,V
